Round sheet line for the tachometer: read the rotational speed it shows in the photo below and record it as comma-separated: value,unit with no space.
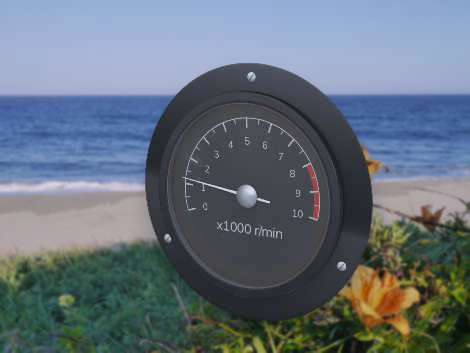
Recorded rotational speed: 1250,rpm
